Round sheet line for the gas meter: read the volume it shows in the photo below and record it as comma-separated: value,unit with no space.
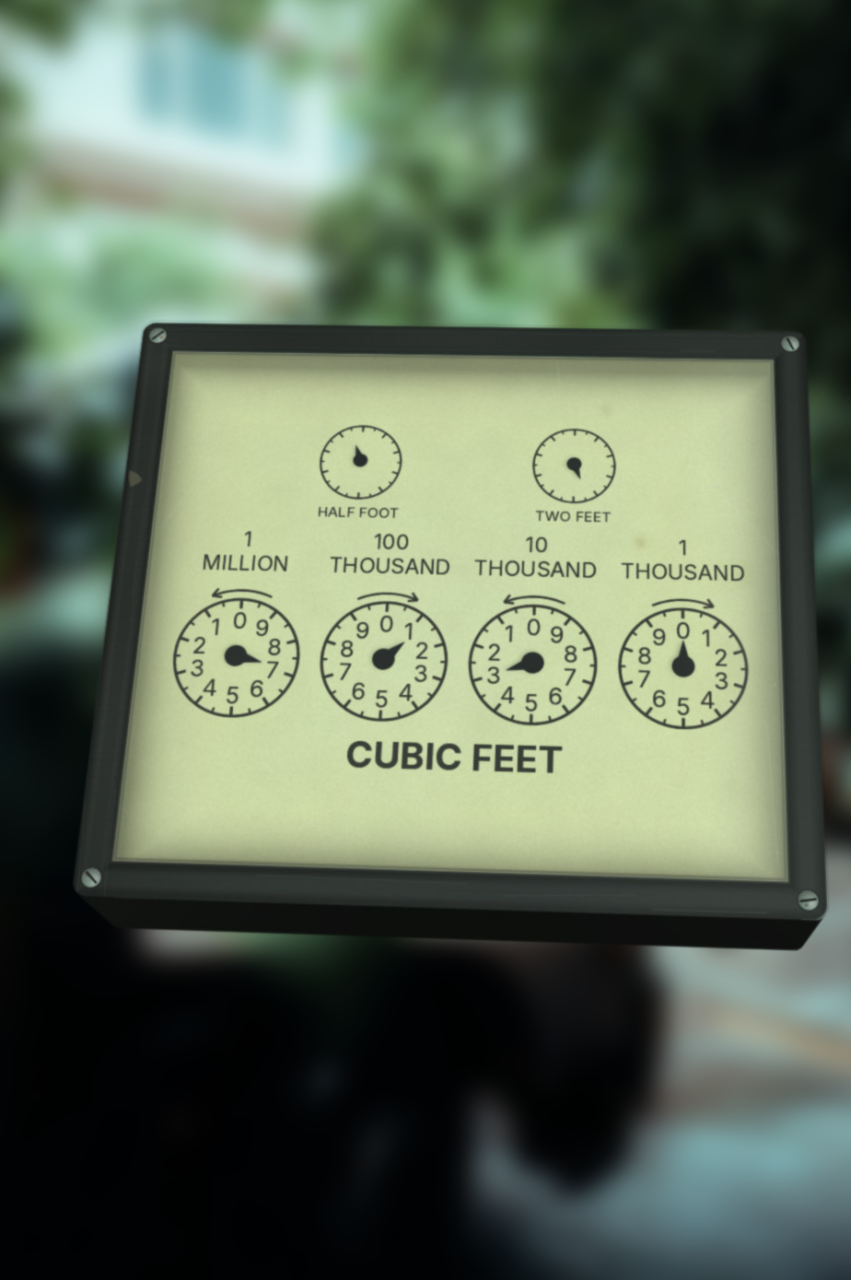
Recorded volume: 713000,ft³
